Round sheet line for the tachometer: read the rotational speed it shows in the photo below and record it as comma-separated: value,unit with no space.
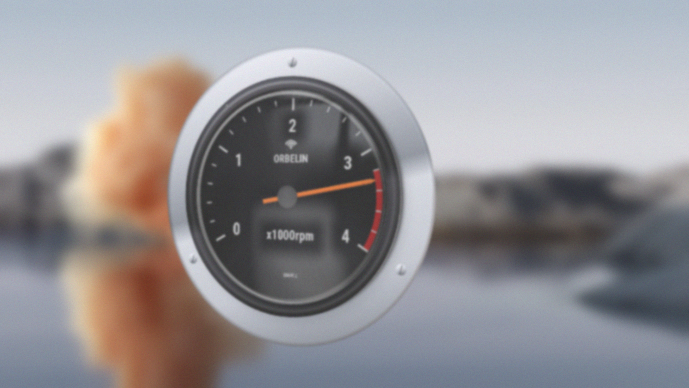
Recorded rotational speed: 3300,rpm
